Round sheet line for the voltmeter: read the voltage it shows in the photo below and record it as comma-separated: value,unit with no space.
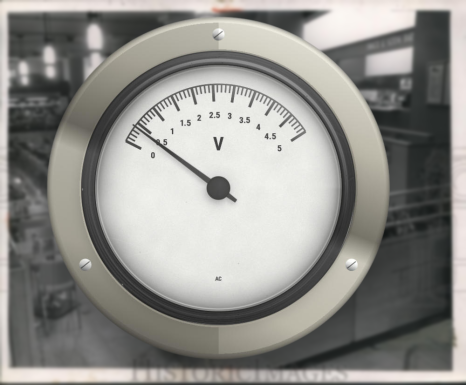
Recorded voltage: 0.4,V
